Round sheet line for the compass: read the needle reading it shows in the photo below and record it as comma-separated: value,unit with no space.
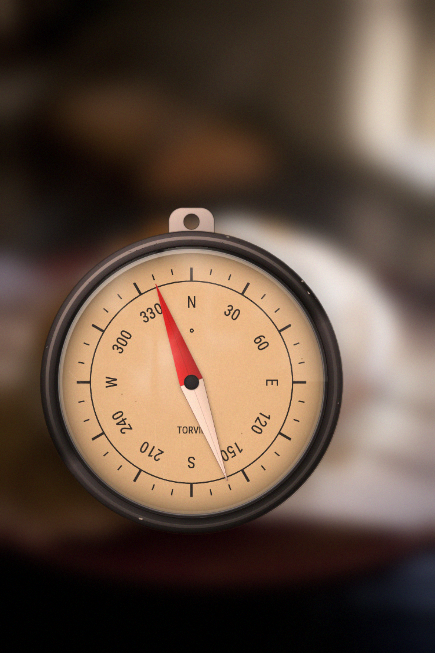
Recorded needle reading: 340,°
